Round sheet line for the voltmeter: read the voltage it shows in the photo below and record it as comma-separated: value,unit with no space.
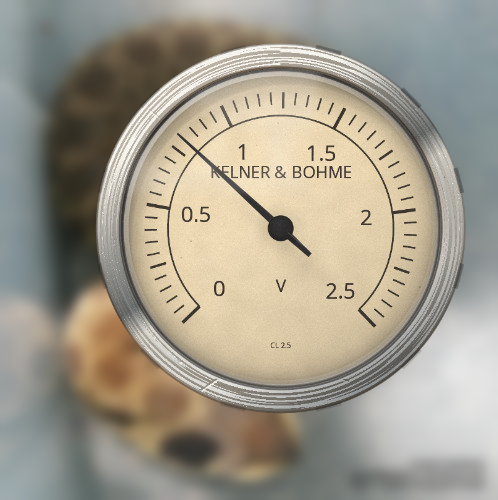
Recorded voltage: 0.8,V
